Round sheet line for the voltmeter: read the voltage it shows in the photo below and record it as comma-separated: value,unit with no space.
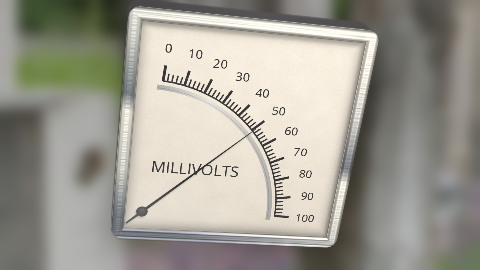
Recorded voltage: 50,mV
